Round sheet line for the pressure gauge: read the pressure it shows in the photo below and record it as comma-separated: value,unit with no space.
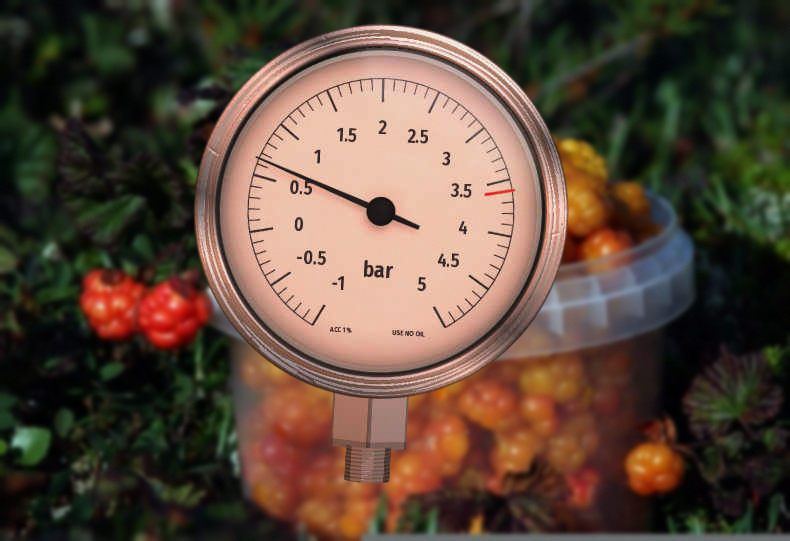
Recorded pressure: 0.65,bar
